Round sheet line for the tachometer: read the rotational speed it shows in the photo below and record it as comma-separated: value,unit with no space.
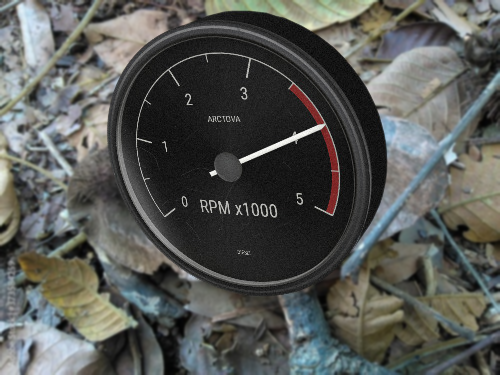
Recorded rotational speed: 4000,rpm
